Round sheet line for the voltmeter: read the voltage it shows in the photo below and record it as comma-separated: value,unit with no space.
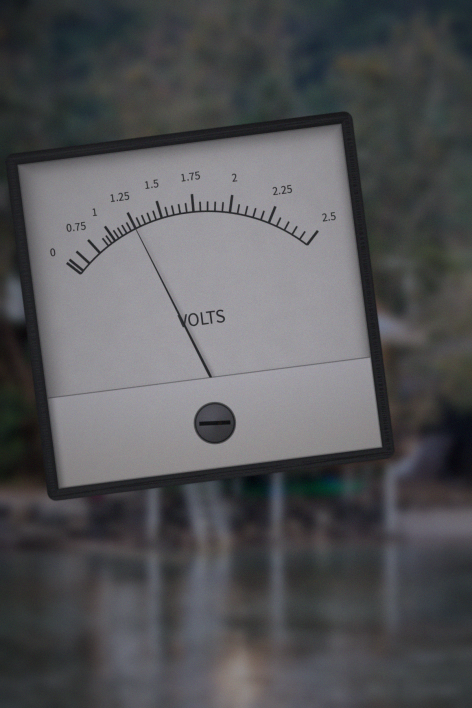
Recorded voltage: 1.25,V
